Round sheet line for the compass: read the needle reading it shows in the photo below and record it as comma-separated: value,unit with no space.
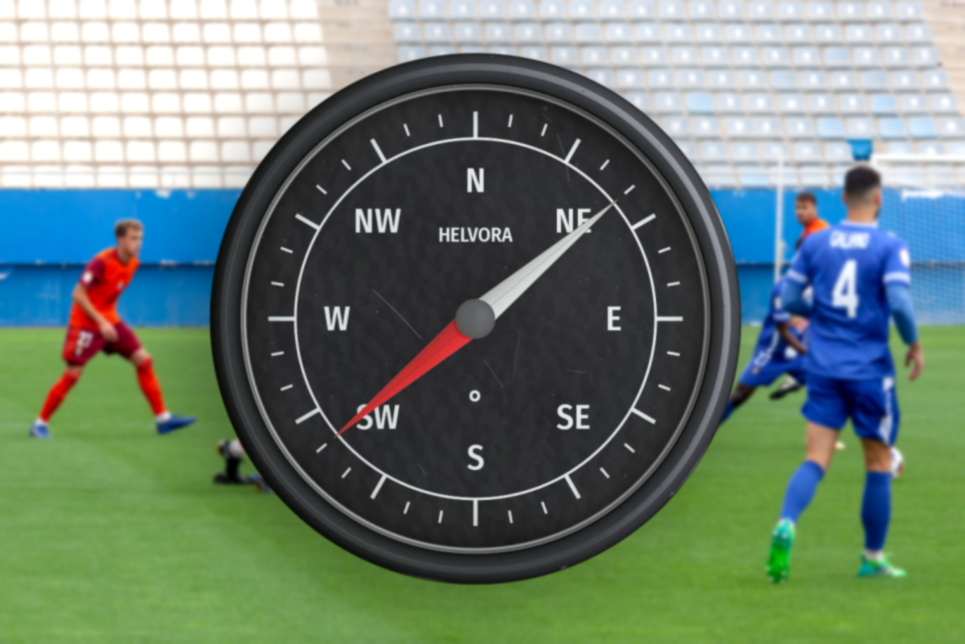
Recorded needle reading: 230,°
